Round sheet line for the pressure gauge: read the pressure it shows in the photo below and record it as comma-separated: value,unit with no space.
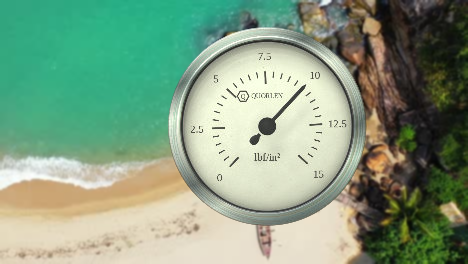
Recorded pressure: 10,psi
